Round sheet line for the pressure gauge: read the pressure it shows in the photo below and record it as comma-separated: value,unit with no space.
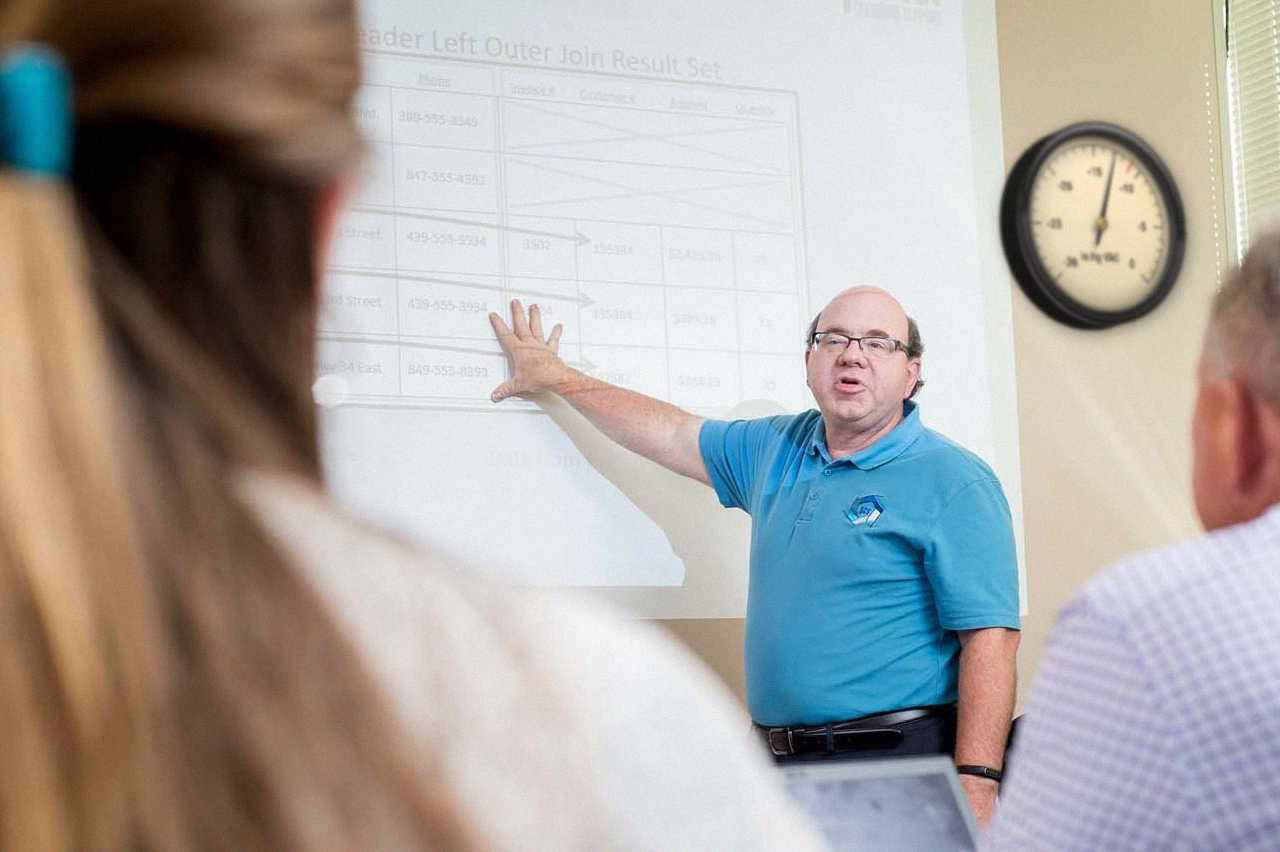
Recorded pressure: -13,inHg
